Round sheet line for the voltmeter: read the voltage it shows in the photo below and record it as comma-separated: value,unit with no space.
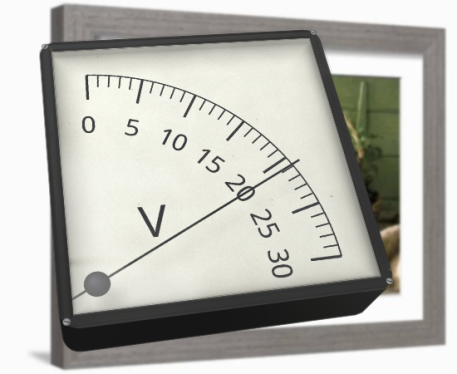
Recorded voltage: 21,V
